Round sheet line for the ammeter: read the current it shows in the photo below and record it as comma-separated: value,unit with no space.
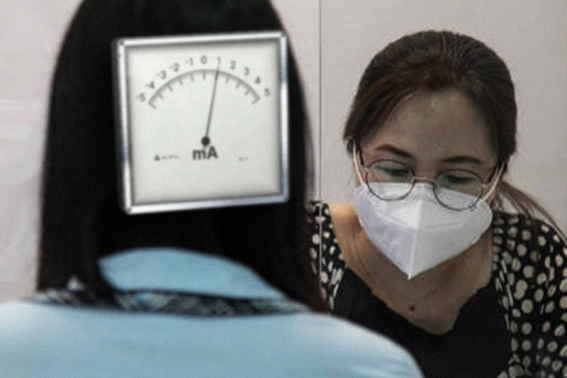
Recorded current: 1,mA
